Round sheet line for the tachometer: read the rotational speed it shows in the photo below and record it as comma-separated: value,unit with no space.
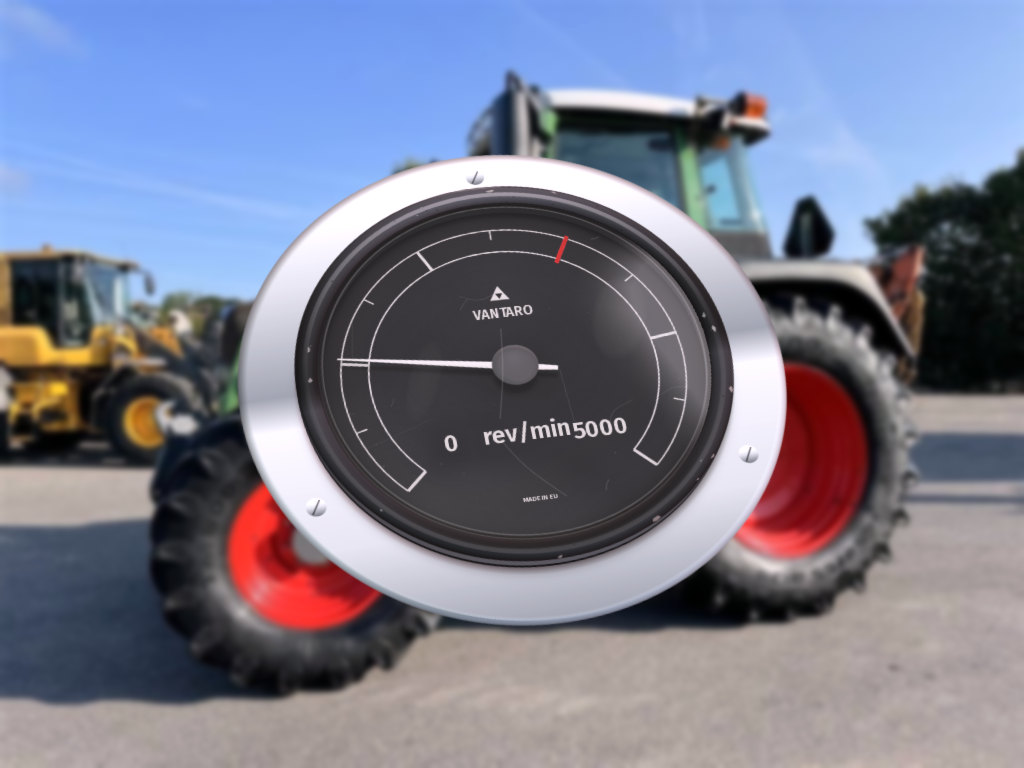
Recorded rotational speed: 1000,rpm
